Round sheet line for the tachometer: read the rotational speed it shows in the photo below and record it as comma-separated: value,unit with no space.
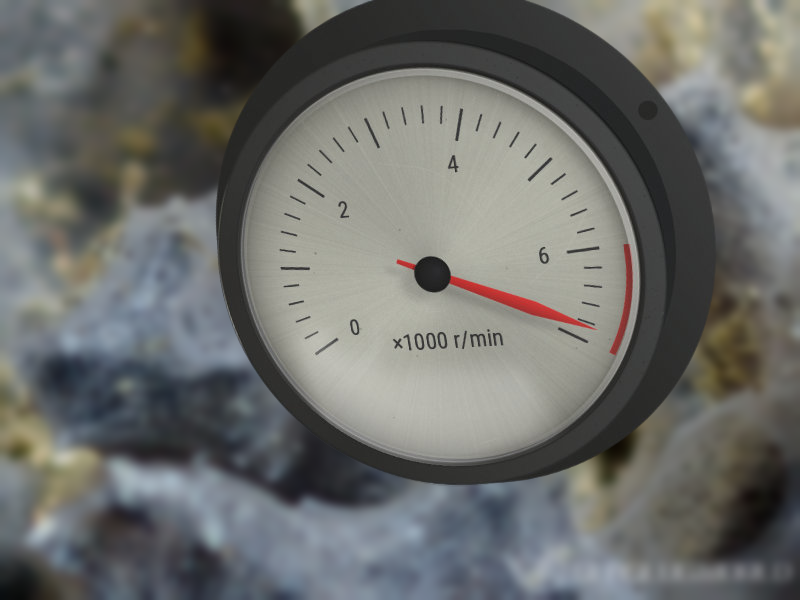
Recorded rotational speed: 6800,rpm
